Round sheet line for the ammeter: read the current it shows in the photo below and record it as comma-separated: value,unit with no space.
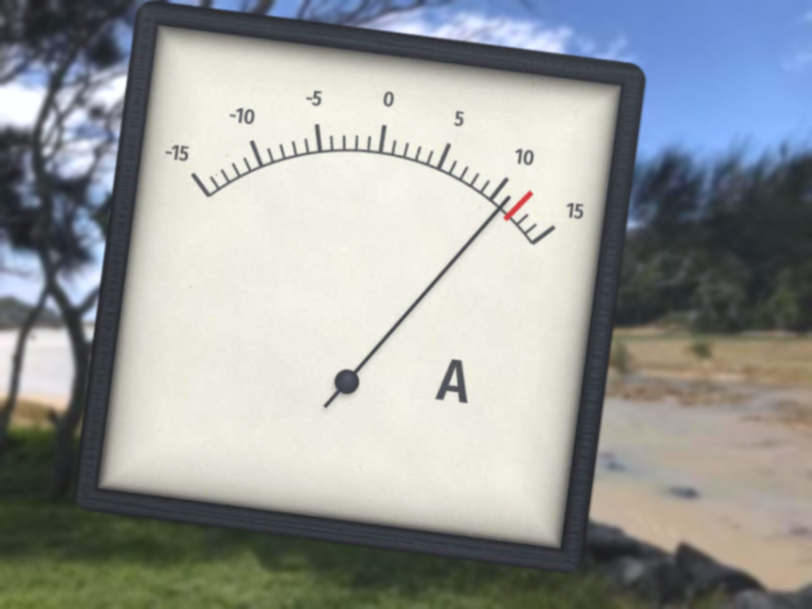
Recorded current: 11,A
